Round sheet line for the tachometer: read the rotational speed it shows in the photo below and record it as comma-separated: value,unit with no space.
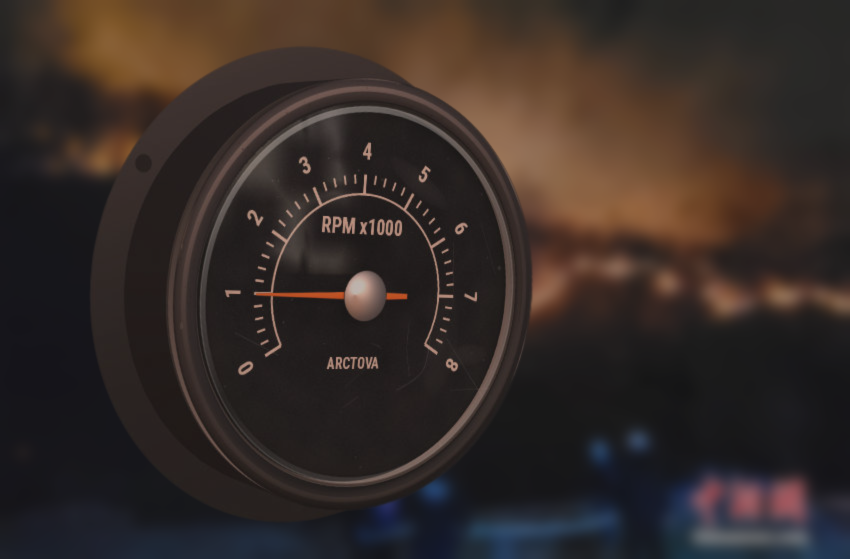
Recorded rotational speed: 1000,rpm
